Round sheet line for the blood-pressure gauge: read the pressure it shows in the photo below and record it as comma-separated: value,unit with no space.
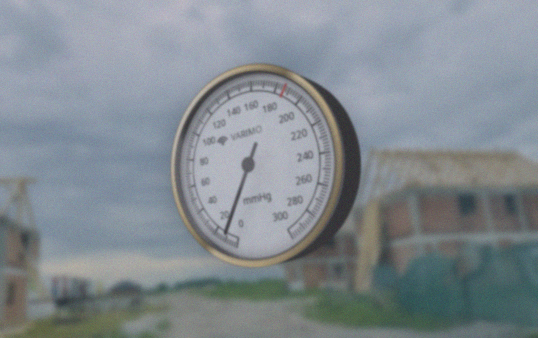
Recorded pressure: 10,mmHg
